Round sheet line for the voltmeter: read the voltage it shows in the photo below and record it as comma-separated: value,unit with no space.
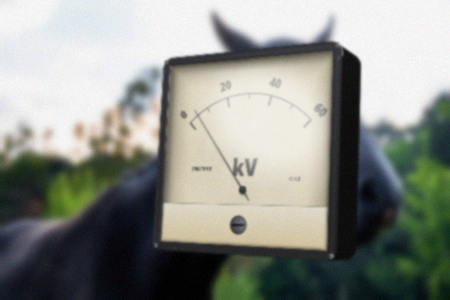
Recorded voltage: 5,kV
